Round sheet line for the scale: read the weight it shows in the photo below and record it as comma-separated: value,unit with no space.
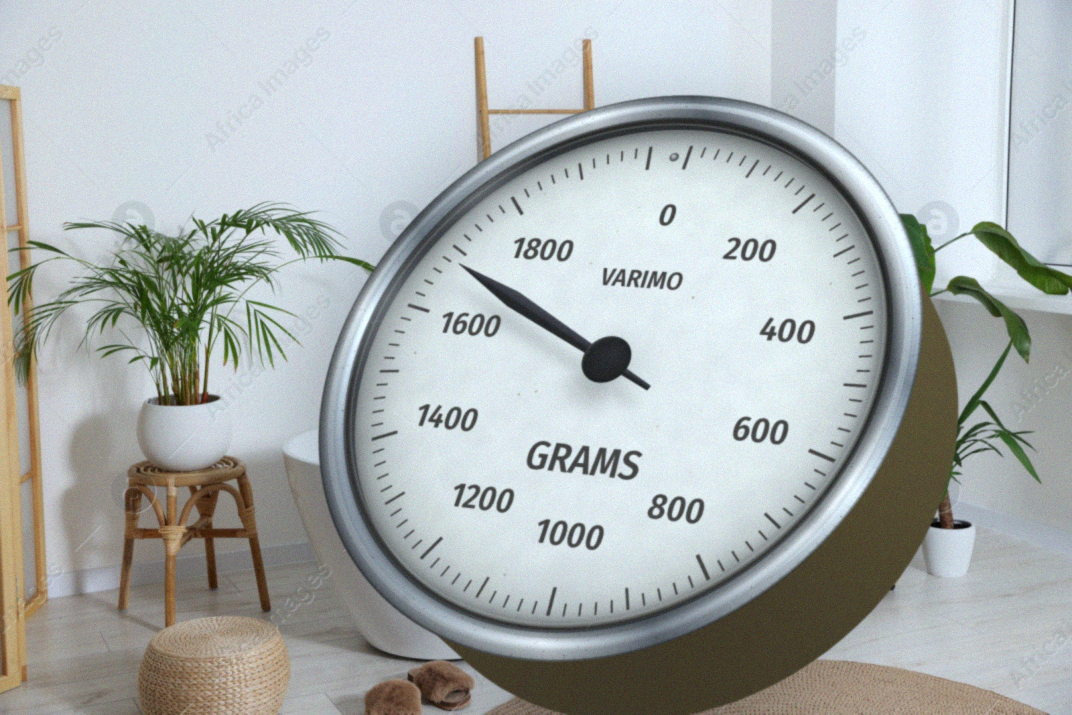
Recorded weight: 1680,g
